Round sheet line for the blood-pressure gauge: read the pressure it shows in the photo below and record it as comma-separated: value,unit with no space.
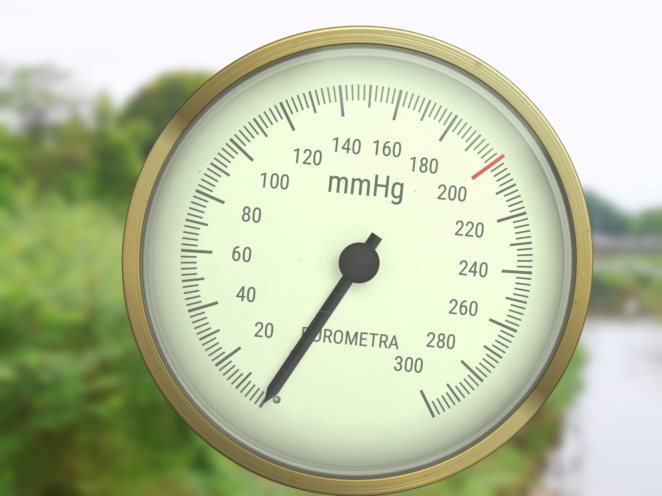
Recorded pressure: 0,mmHg
